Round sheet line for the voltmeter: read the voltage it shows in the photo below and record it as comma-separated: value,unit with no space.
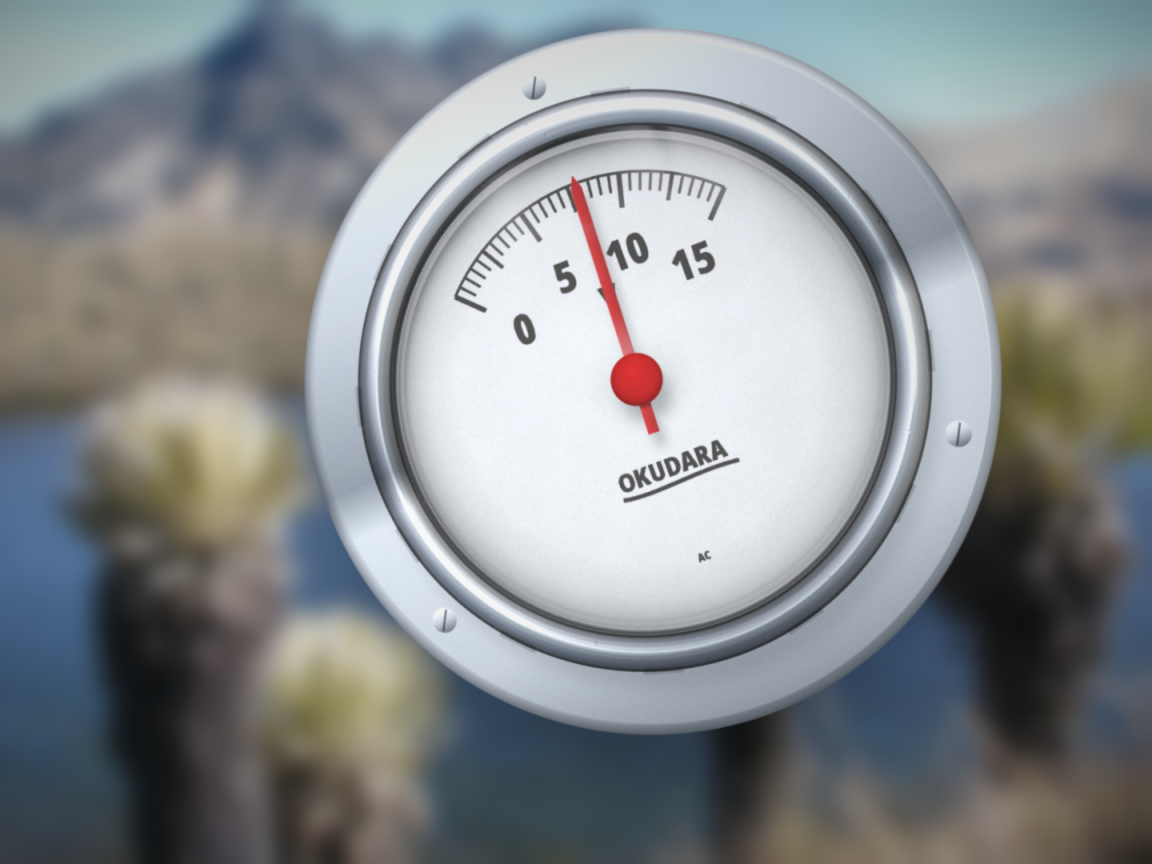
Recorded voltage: 8,V
